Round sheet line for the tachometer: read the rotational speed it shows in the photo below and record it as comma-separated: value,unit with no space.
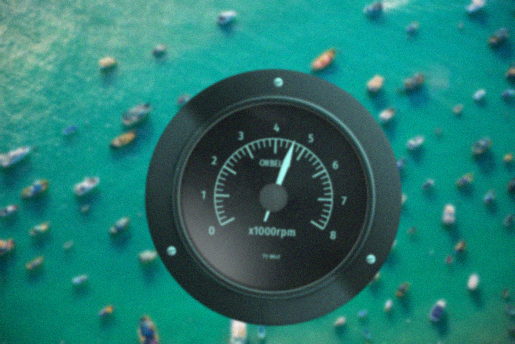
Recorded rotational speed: 4600,rpm
